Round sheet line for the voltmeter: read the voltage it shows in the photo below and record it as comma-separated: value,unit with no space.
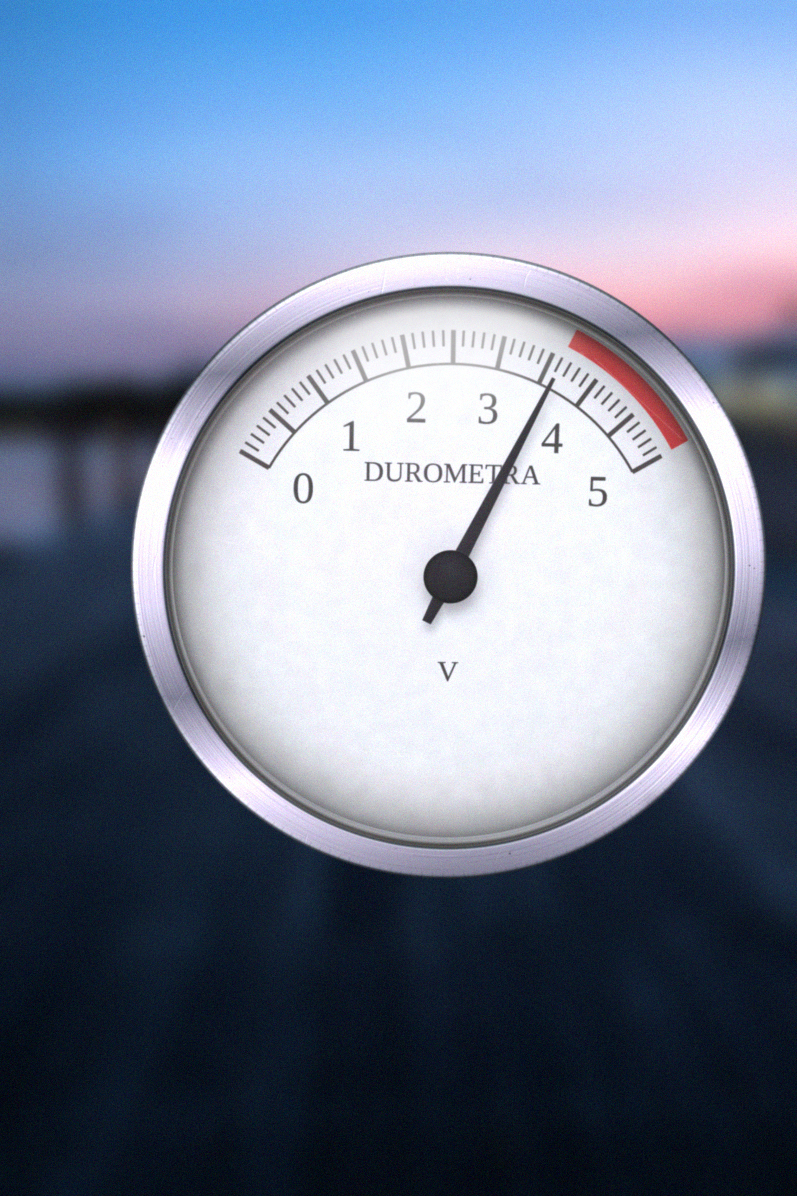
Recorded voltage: 3.6,V
